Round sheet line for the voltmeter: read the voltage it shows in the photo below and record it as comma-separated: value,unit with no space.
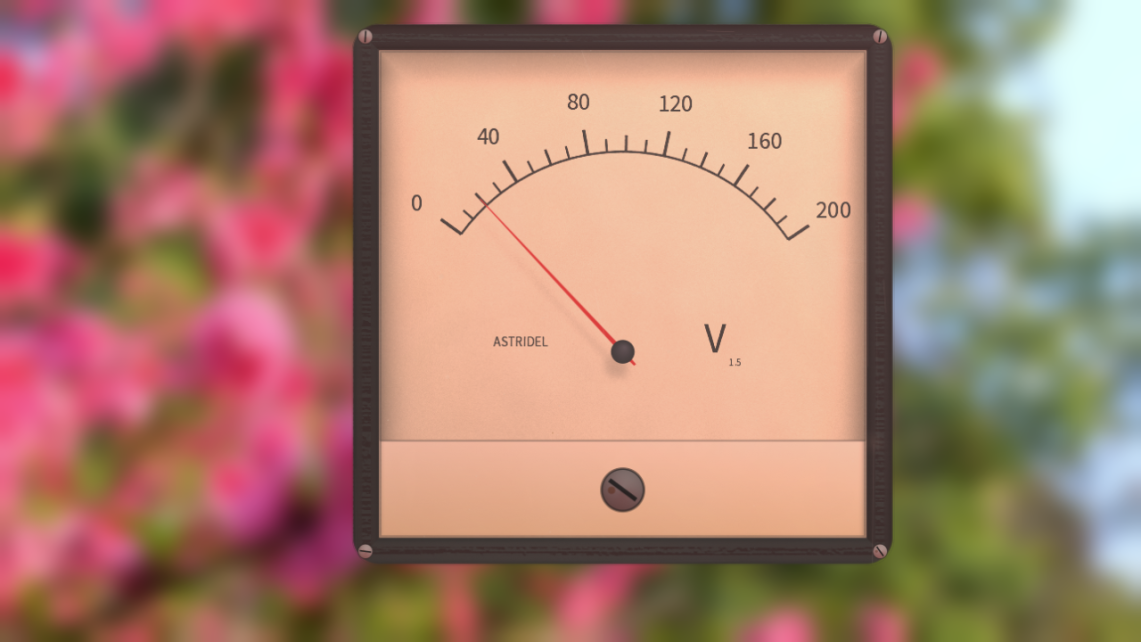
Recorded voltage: 20,V
